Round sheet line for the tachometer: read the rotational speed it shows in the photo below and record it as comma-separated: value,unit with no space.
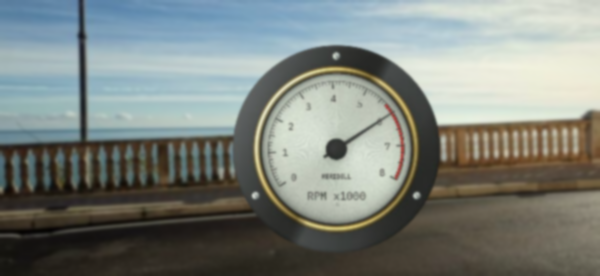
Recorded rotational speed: 6000,rpm
